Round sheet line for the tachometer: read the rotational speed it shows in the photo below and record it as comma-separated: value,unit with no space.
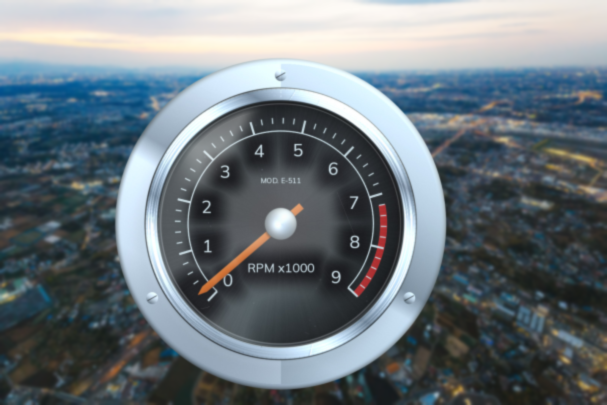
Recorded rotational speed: 200,rpm
